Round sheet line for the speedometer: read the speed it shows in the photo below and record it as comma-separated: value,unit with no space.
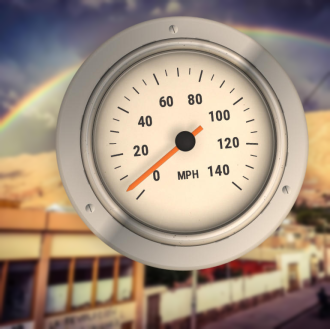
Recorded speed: 5,mph
